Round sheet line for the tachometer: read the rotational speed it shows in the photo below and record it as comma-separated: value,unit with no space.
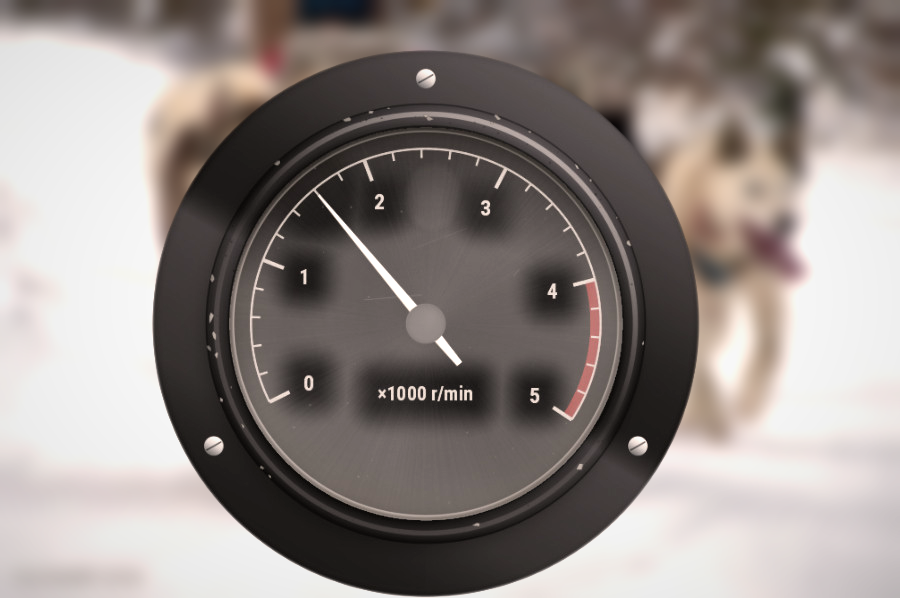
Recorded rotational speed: 1600,rpm
